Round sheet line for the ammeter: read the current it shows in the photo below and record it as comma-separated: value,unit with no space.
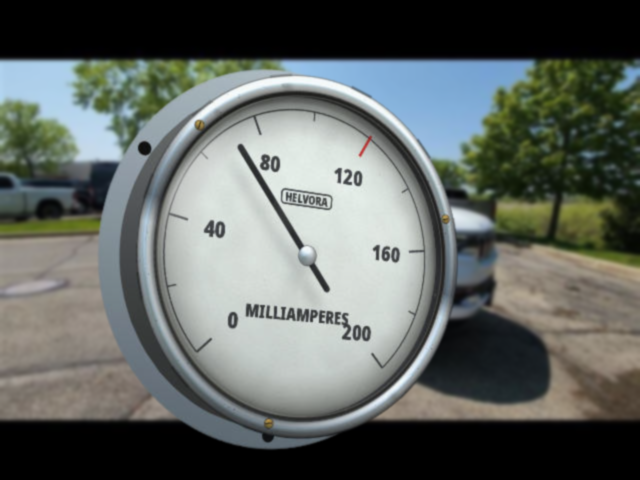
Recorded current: 70,mA
